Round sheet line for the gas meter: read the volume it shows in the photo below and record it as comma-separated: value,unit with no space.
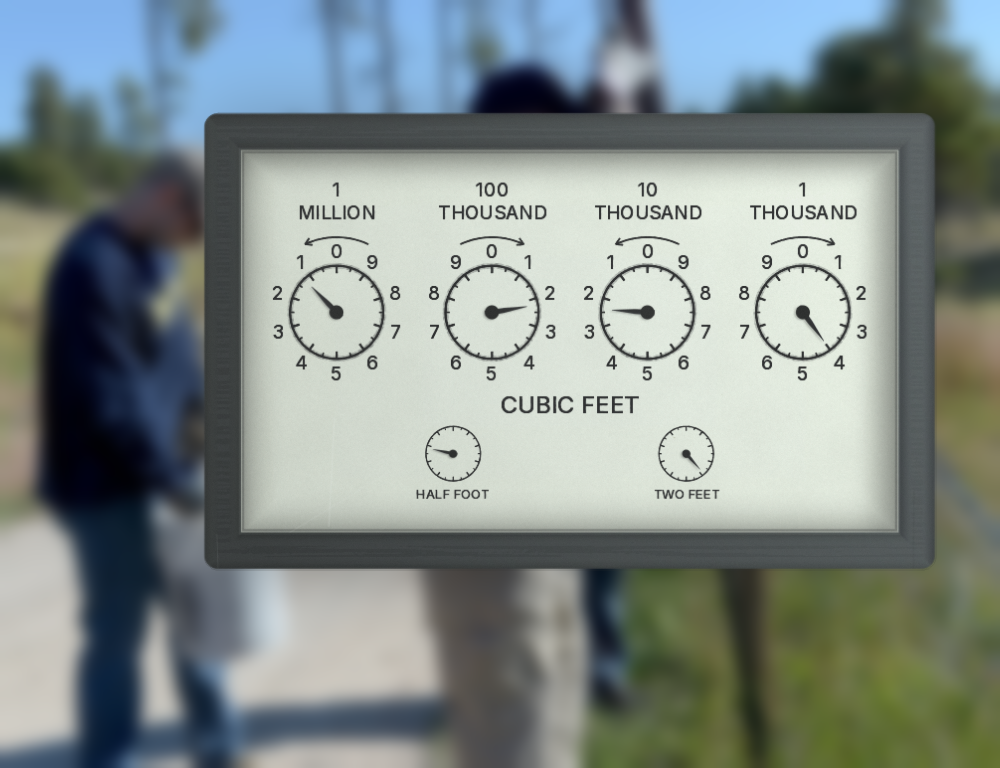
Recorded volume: 122400,ft³
